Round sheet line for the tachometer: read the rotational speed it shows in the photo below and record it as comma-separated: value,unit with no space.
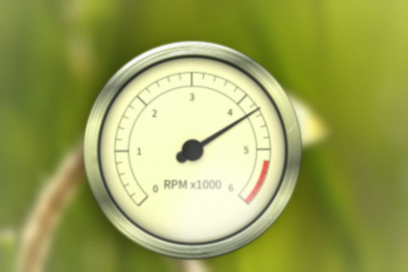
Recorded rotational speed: 4300,rpm
